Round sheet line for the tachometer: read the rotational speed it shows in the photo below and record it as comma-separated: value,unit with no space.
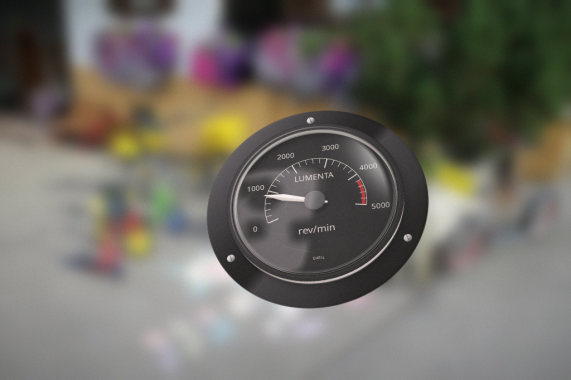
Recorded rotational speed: 800,rpm
